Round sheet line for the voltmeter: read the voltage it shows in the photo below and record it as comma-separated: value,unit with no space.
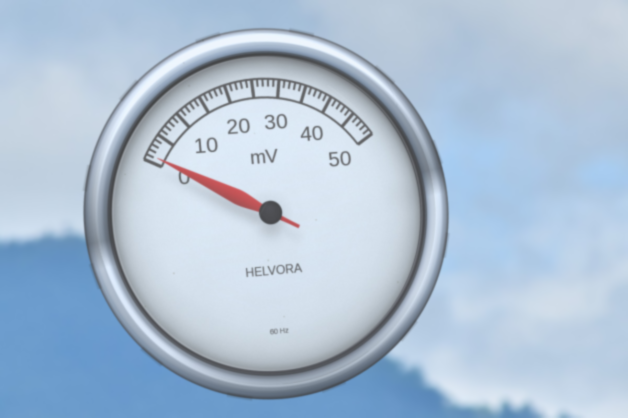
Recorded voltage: 1,mV
